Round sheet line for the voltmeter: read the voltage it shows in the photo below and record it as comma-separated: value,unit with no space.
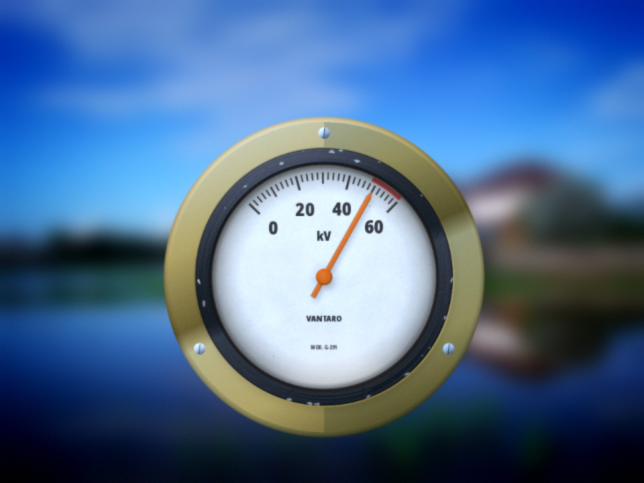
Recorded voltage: 50,kV
